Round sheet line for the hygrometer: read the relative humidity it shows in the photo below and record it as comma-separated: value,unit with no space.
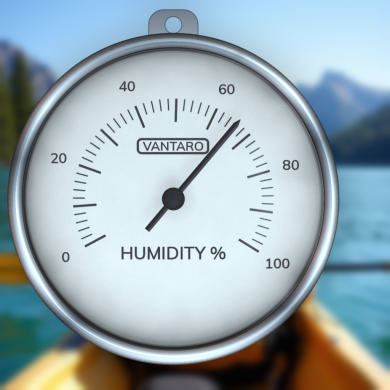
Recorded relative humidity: 66,%
